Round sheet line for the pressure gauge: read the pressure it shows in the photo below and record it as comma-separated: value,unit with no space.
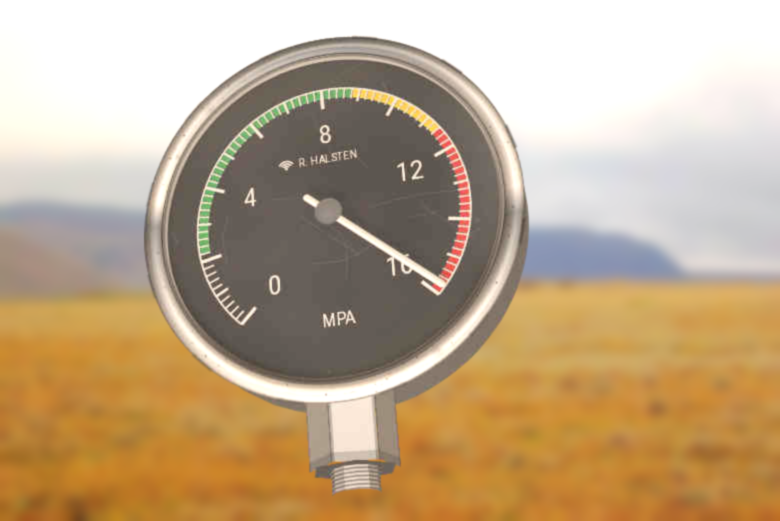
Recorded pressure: 15.8,MPa
